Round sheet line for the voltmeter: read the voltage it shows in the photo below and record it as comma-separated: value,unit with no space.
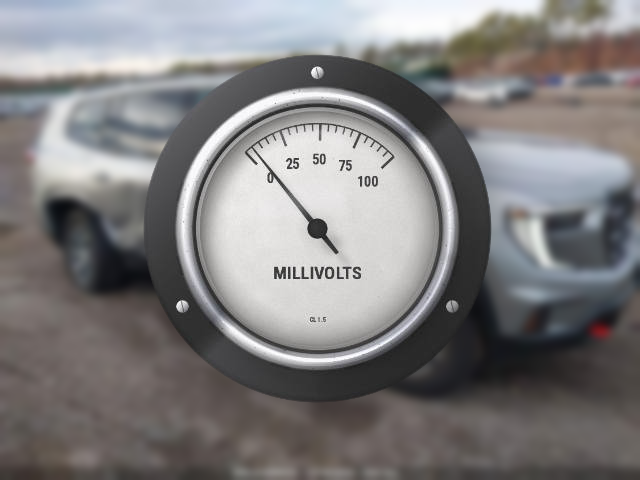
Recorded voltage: 5,mV
